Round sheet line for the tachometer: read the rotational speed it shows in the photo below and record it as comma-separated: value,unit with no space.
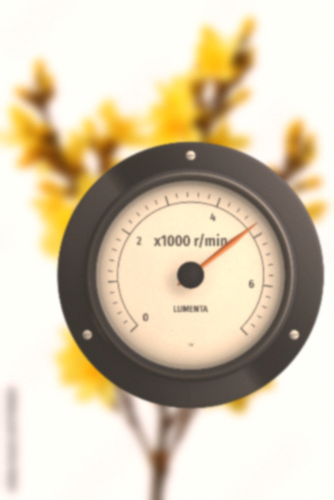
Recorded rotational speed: 4800,rpm
